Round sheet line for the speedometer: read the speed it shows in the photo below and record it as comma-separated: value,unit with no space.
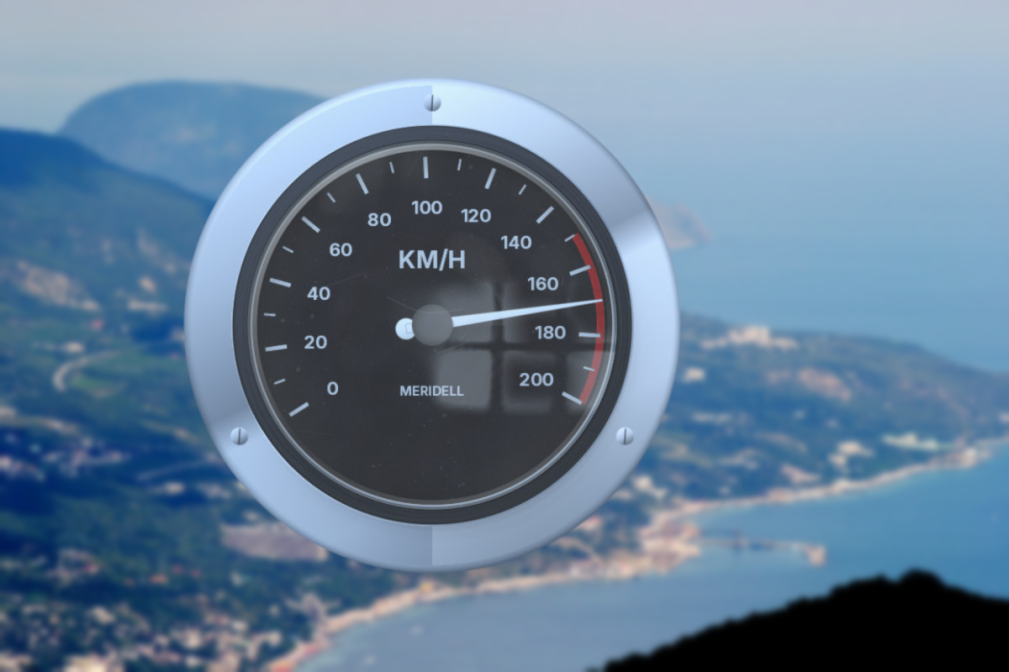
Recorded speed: 170,km/h
